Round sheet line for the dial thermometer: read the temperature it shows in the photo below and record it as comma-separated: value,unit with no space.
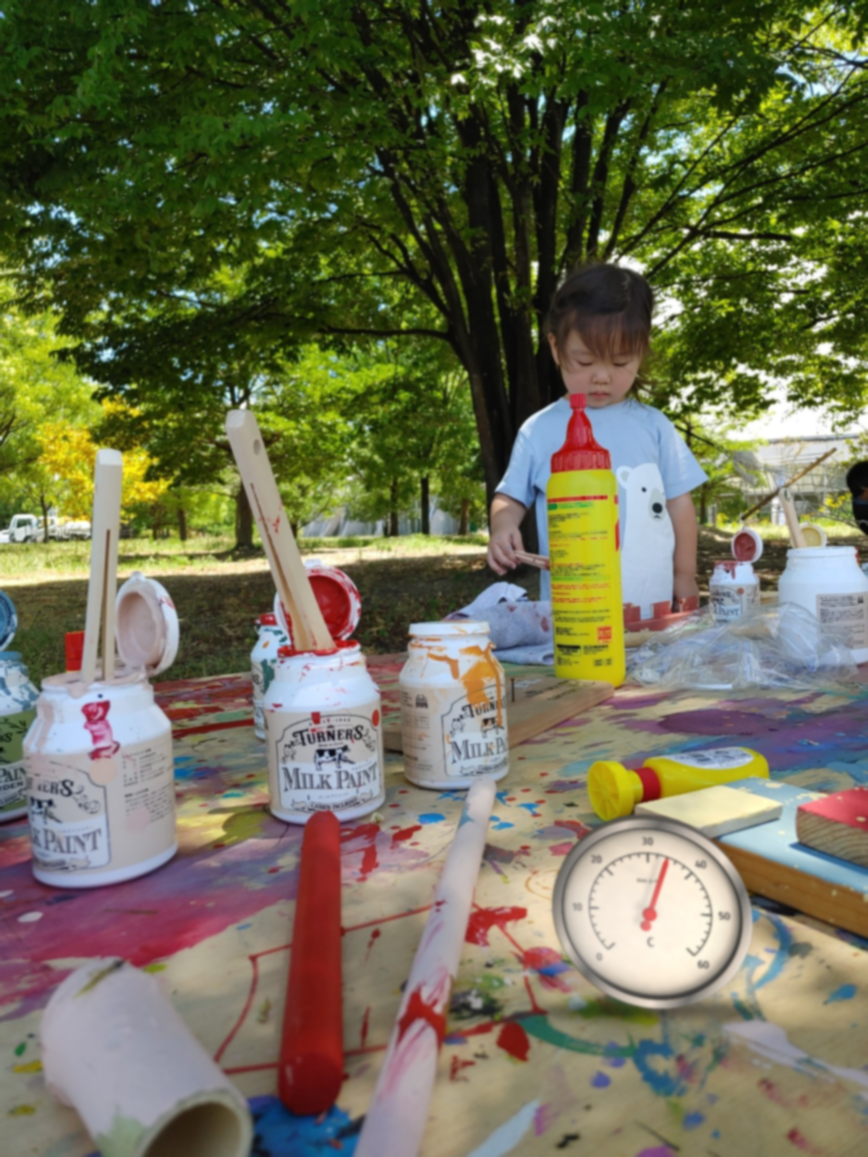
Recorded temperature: 34,°C
